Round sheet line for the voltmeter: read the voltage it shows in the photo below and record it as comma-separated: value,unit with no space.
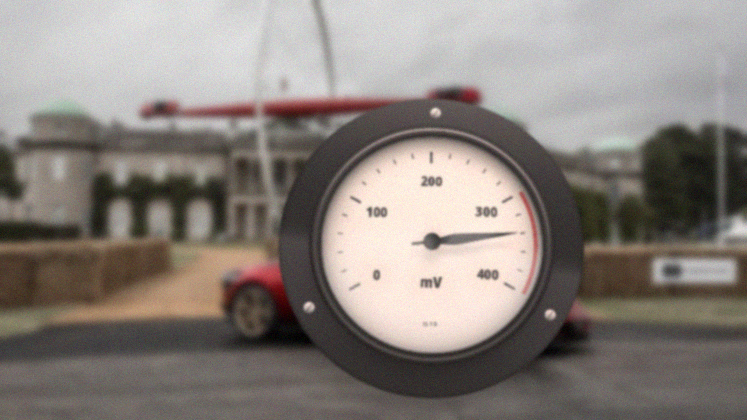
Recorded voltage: 340,mV
